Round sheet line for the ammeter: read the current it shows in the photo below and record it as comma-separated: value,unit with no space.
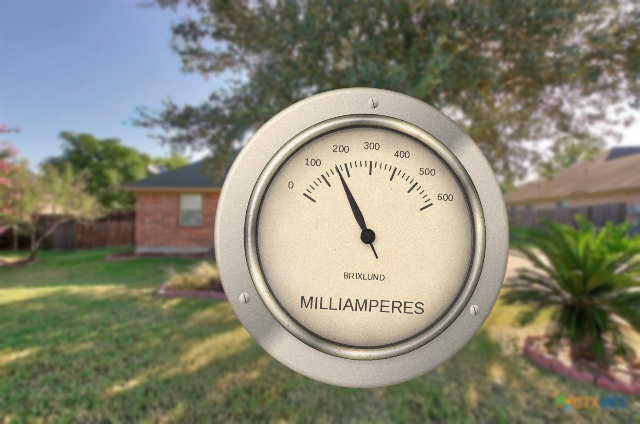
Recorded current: 160,mA
